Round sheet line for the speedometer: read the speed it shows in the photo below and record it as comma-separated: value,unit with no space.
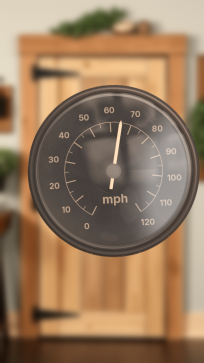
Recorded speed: 65,mph
